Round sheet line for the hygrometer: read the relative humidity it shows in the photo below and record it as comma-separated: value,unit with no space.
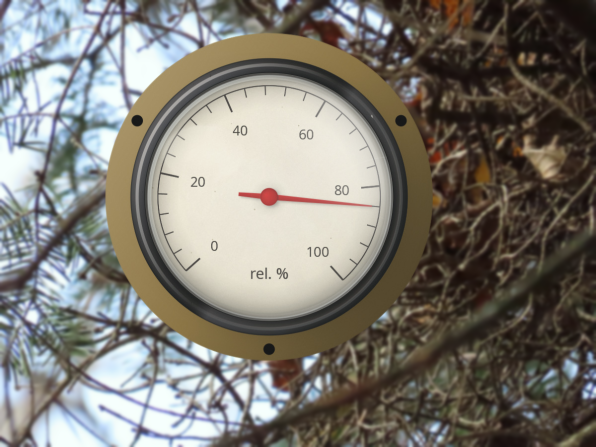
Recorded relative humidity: 84,%
